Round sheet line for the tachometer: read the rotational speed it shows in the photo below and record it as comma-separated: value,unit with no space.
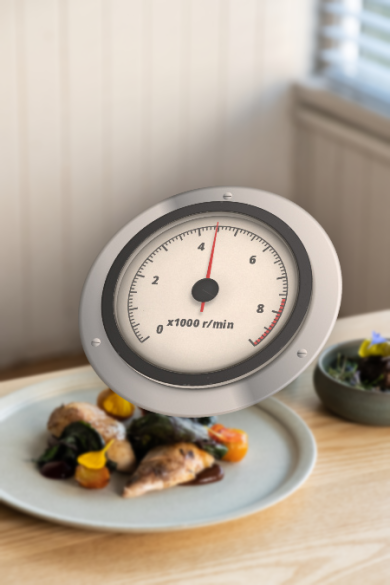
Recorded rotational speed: 4500,rpm
